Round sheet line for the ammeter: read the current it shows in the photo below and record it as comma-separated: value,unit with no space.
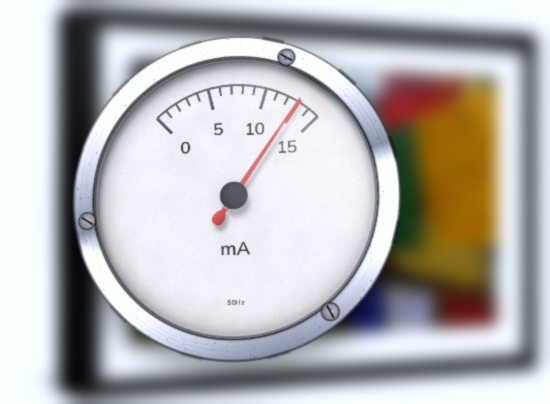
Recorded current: 13,mA
